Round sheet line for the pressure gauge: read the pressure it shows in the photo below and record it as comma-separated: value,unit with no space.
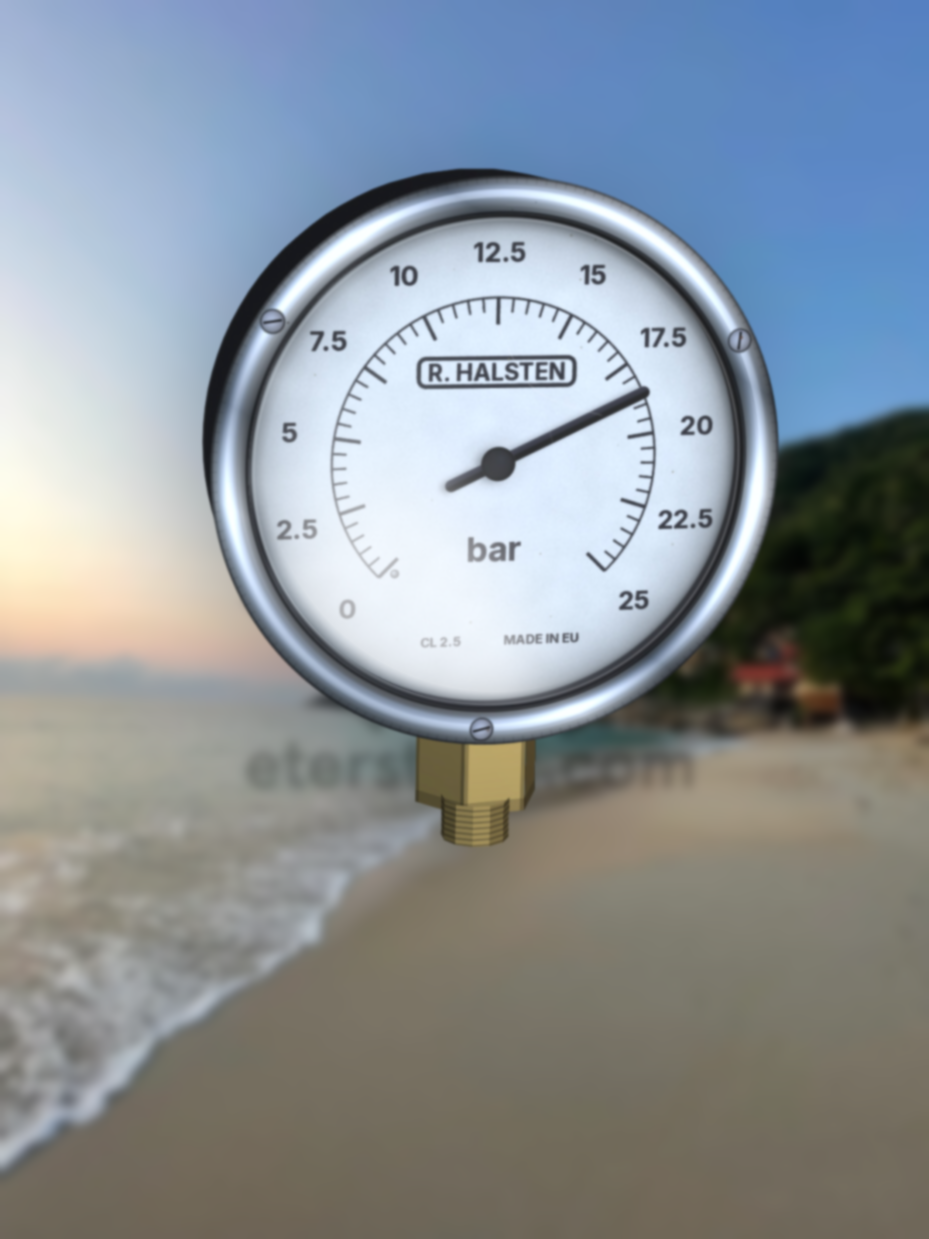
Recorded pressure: 18.5,bar
